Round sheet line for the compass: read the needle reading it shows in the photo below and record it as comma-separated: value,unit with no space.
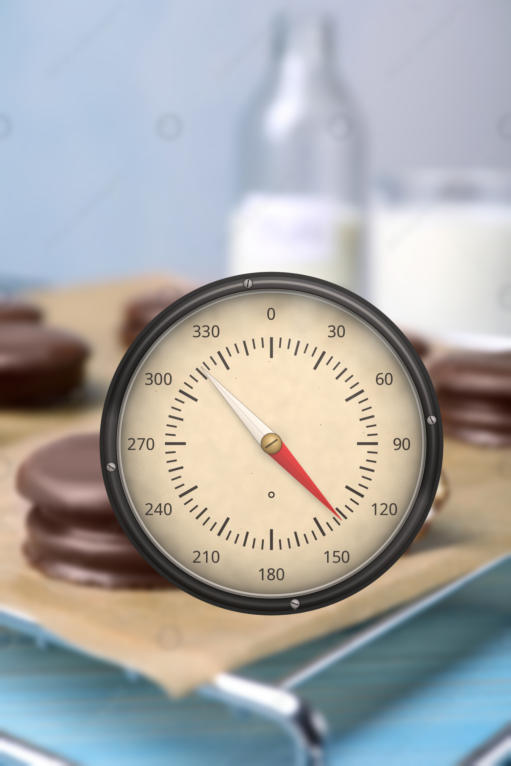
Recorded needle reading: 137.5,°
